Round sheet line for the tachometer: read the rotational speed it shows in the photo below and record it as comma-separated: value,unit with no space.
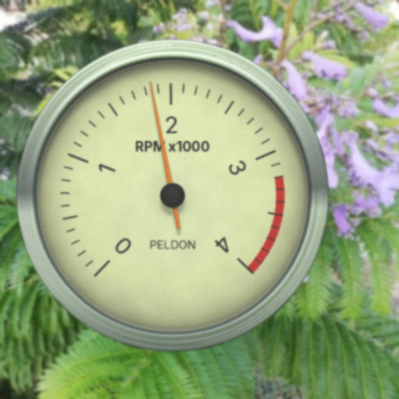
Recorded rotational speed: 1850,rpm
